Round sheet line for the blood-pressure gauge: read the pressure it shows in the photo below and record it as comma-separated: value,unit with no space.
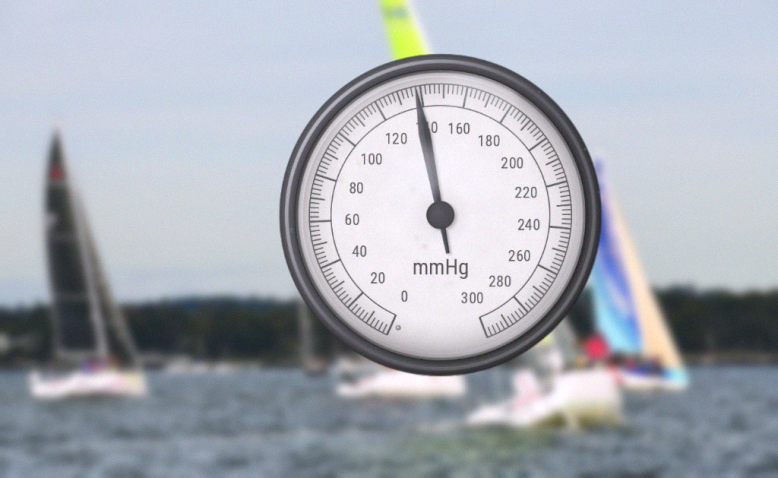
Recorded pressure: 138,mmHg
